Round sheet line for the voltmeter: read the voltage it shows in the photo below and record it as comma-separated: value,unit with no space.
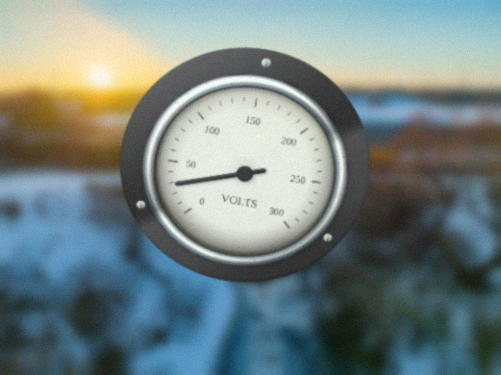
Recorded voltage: 30,V
